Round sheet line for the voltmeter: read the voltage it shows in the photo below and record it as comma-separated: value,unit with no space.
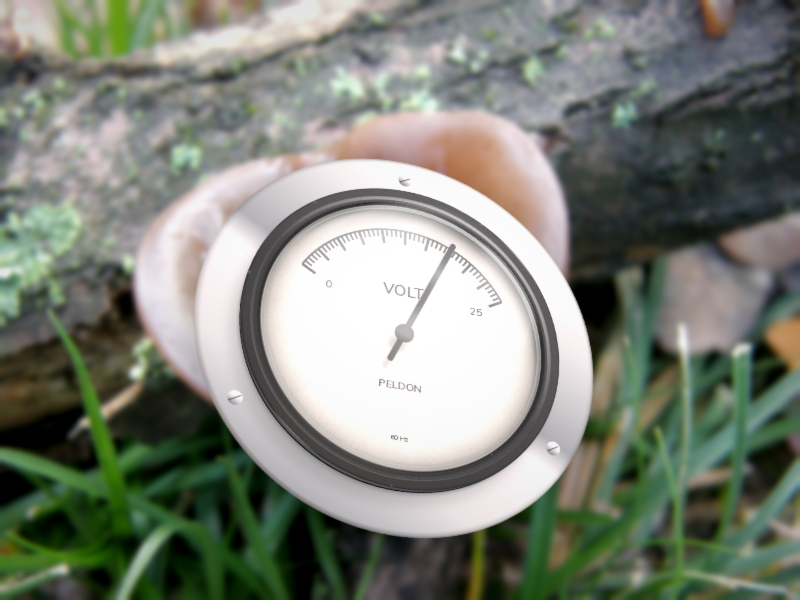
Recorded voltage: 17.5,V
